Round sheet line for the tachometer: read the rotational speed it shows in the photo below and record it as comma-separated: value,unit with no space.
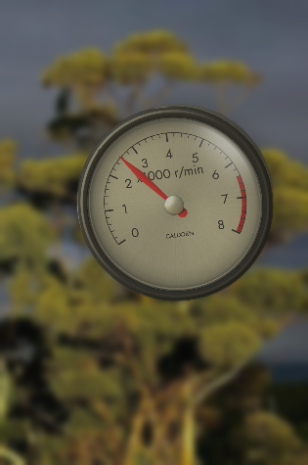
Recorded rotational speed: 2600,rpm
